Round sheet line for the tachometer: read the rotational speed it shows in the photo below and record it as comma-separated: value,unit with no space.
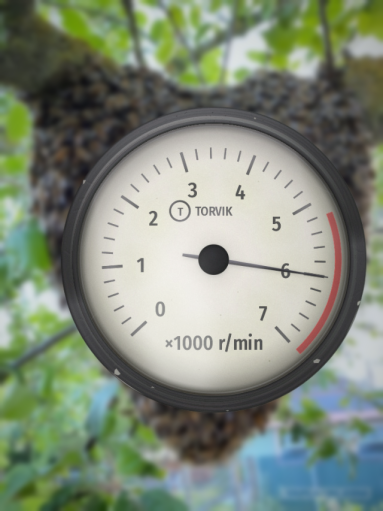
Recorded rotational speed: 6000,rpm
